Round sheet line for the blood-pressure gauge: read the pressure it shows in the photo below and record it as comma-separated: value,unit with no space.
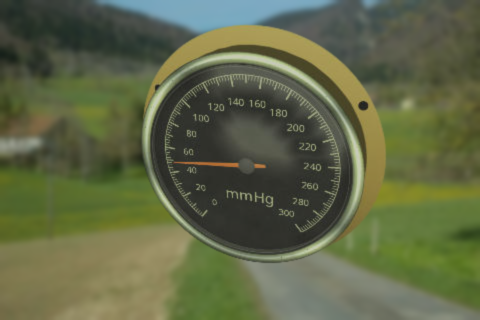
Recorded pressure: 50,mmHg
